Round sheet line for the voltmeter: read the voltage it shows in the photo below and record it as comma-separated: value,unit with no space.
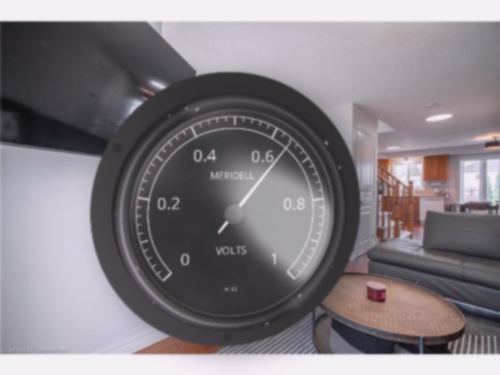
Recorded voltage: 0.64,V
